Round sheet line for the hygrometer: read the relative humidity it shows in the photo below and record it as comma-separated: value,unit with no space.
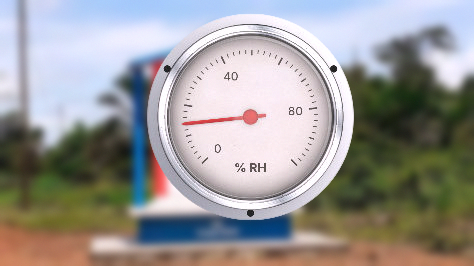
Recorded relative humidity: 14,%
